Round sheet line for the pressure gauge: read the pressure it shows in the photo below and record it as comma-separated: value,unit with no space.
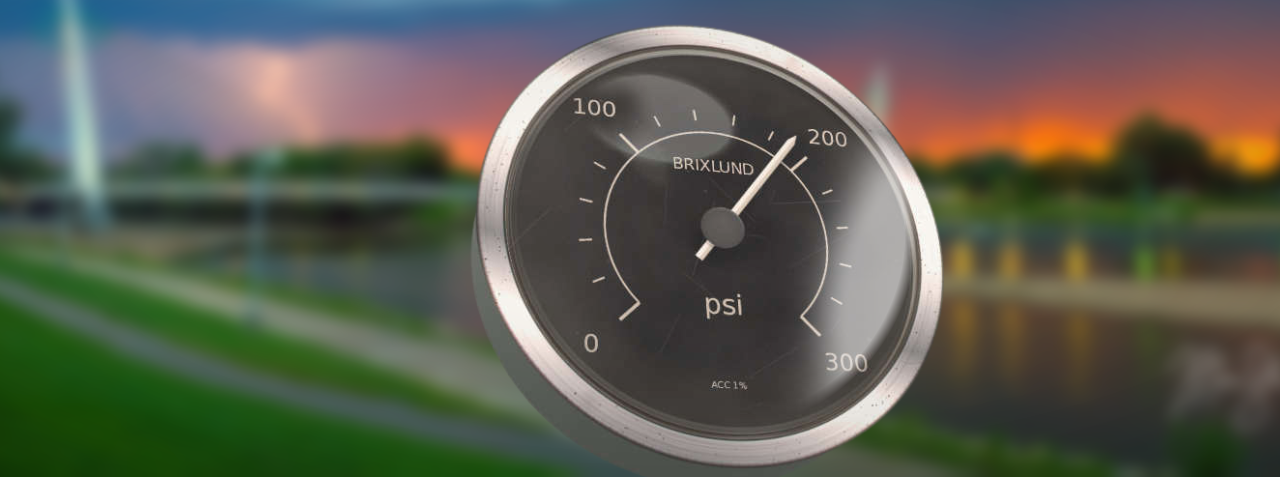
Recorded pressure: 190,psi
